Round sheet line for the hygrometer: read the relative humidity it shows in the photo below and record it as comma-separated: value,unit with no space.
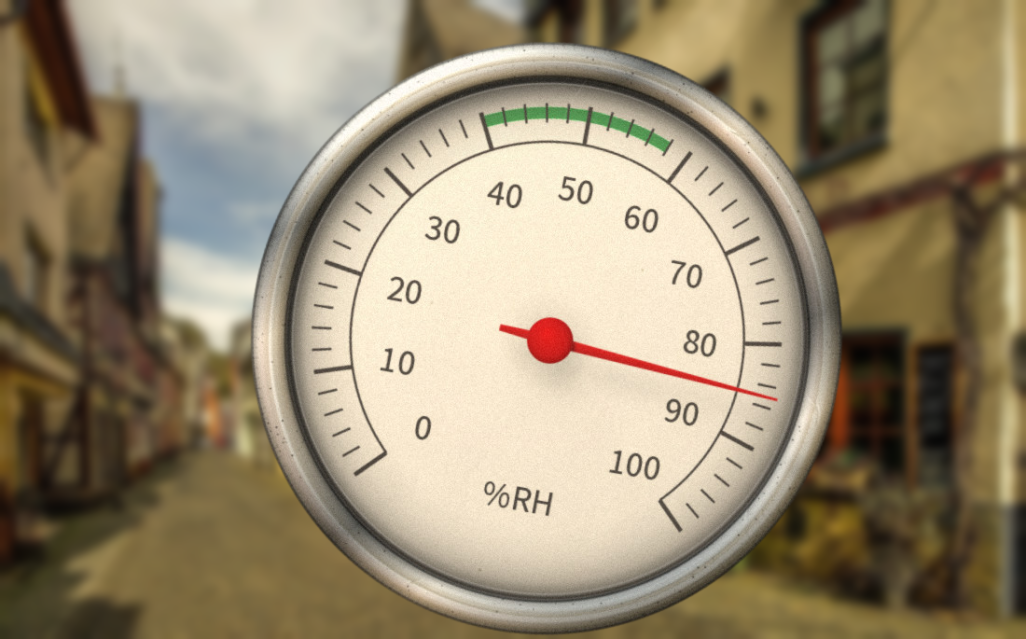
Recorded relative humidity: 85,%
